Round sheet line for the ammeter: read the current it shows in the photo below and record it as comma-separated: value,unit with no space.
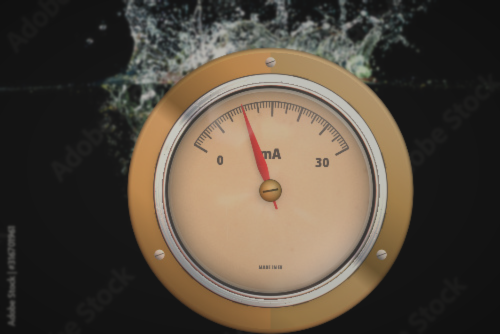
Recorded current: 10,mA
